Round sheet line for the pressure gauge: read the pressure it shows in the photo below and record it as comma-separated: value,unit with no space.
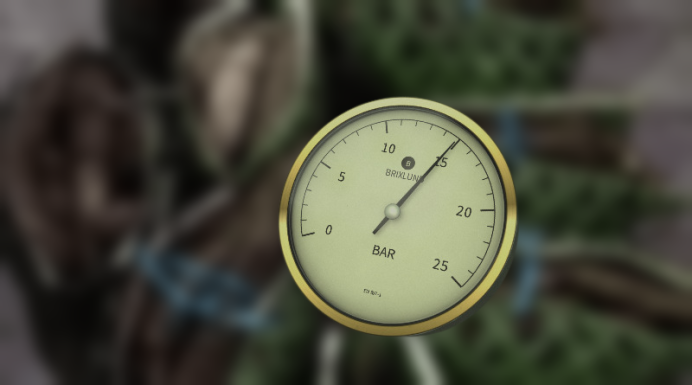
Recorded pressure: 15,bar
